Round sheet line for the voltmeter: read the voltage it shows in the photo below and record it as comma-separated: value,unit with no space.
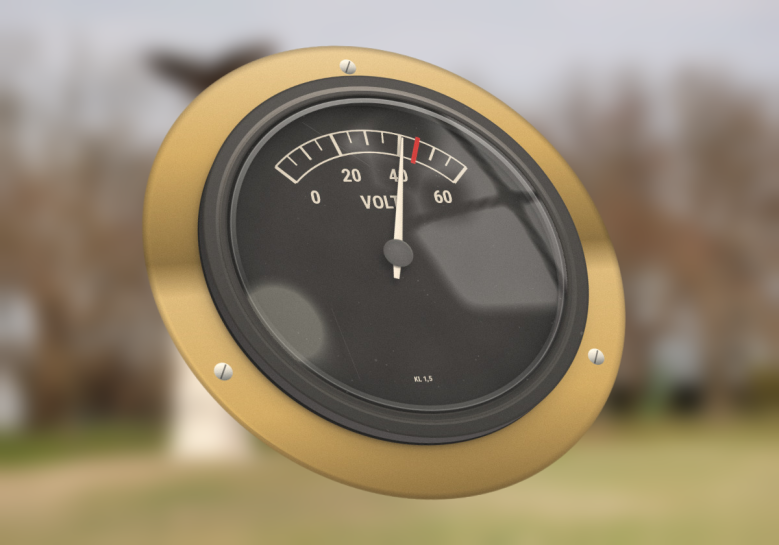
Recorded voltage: 40,V
